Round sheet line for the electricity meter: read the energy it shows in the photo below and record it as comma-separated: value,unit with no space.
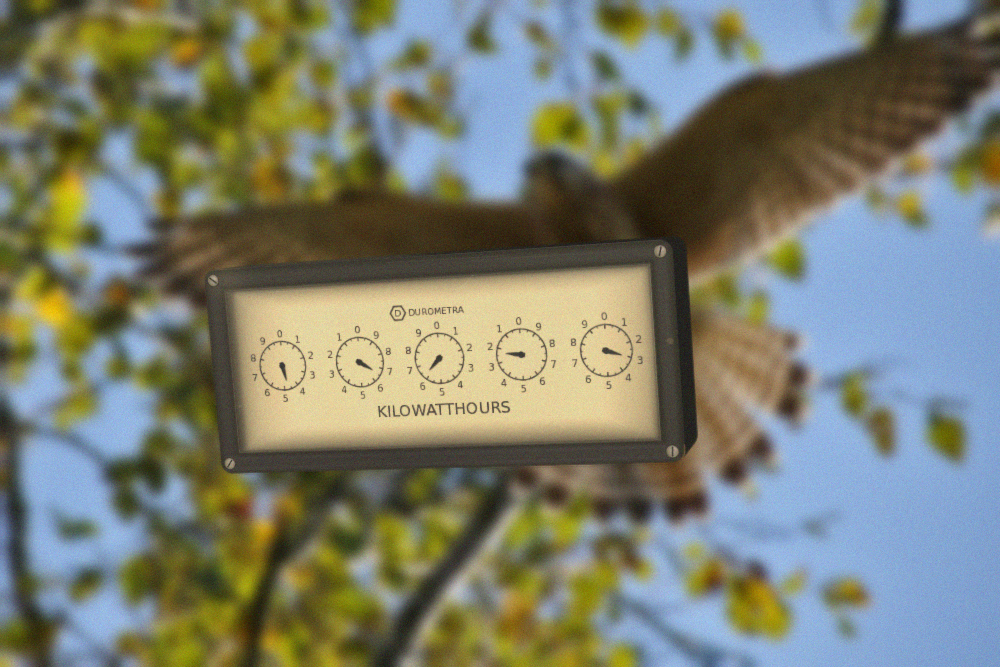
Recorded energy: 46623,kWh
